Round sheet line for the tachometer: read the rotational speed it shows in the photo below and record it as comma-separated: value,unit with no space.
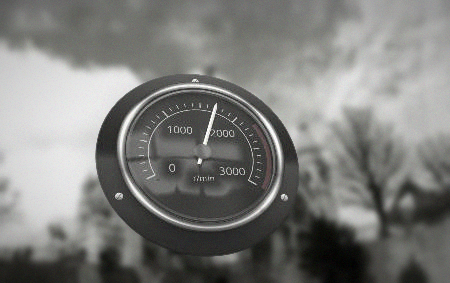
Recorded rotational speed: 1700,rpm
